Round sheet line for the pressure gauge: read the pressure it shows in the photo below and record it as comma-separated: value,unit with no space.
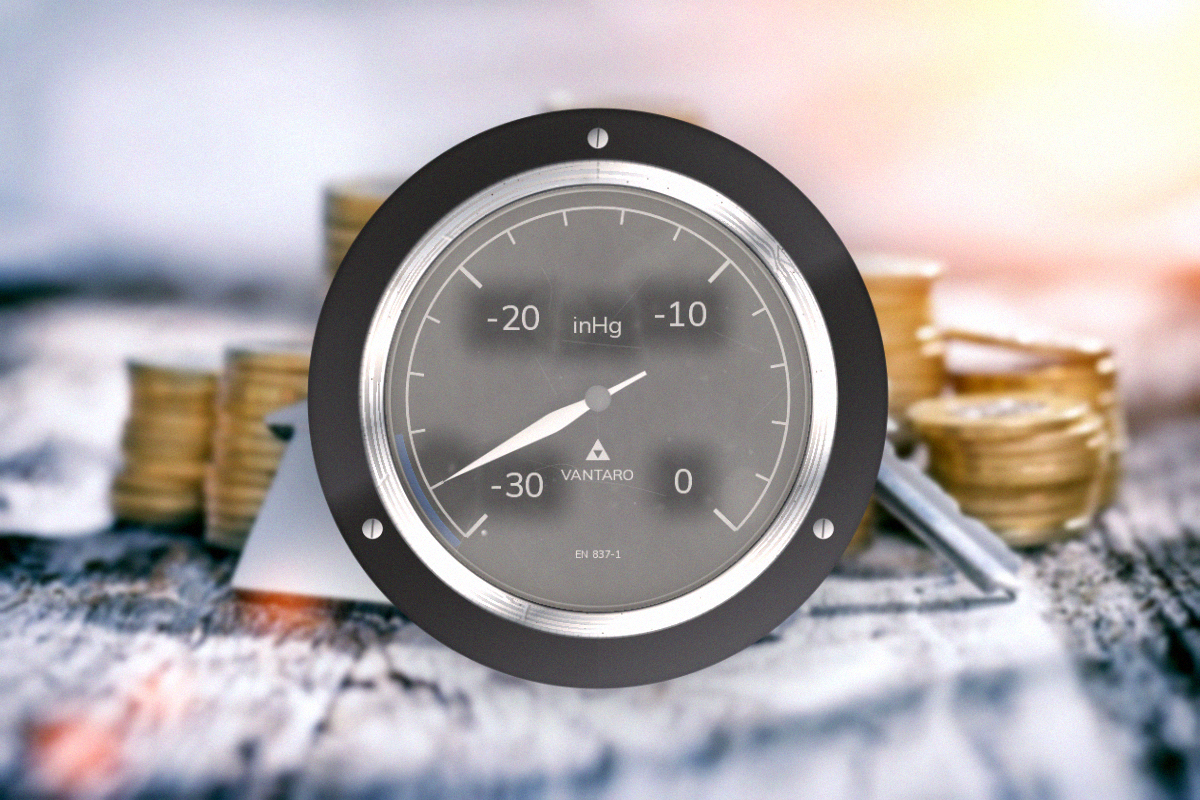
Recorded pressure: -28,inHg
